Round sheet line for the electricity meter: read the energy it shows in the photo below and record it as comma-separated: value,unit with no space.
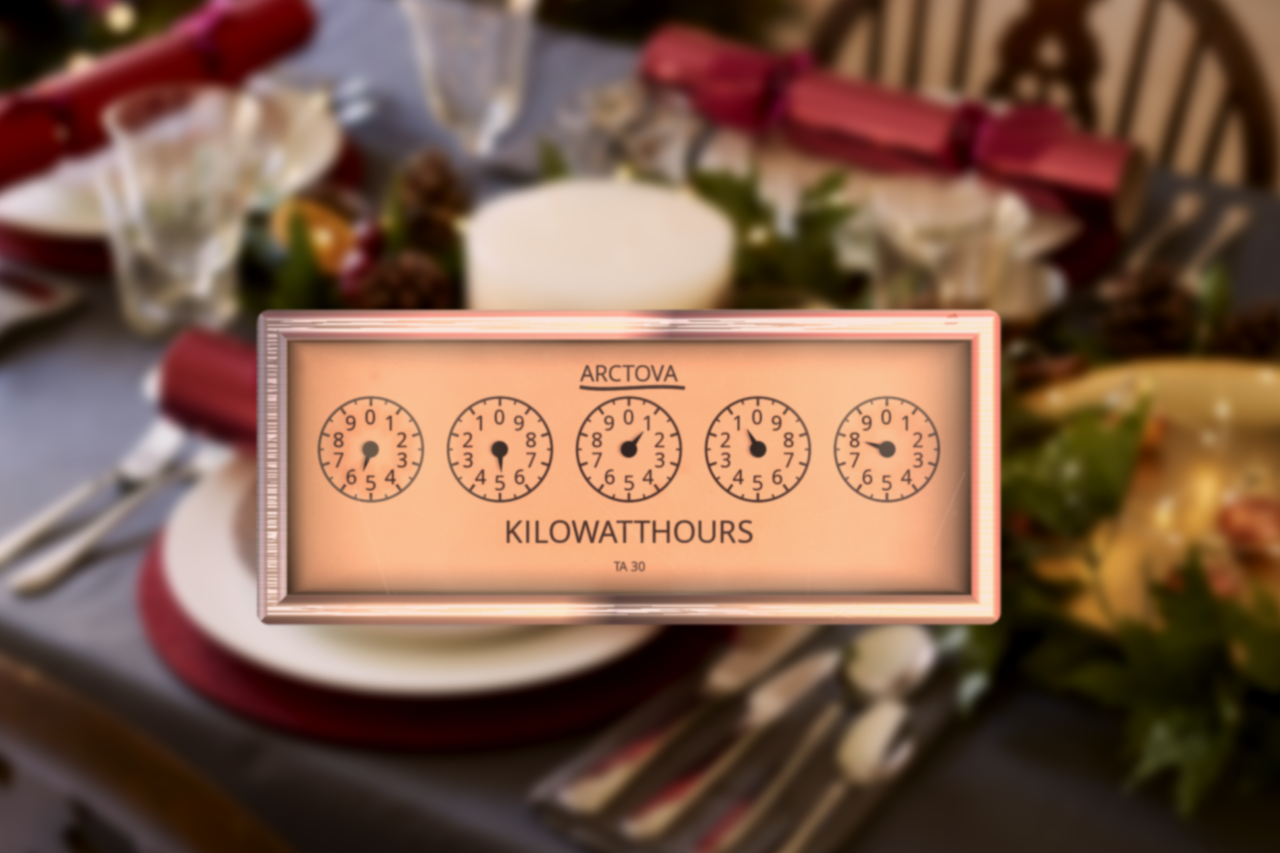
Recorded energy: 55108,kWh
